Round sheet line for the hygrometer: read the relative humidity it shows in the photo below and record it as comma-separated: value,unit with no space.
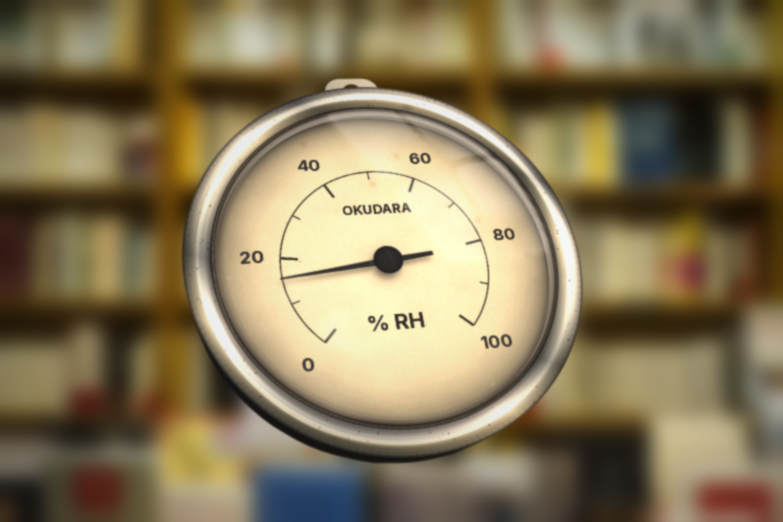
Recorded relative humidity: 15,%
